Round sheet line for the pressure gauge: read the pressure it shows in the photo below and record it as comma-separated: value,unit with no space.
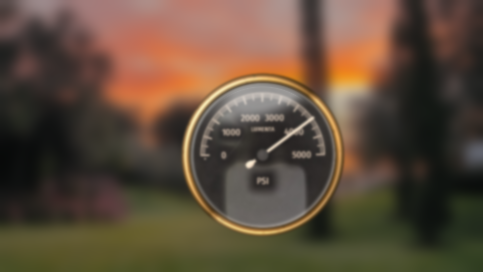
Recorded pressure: 4000,psi
